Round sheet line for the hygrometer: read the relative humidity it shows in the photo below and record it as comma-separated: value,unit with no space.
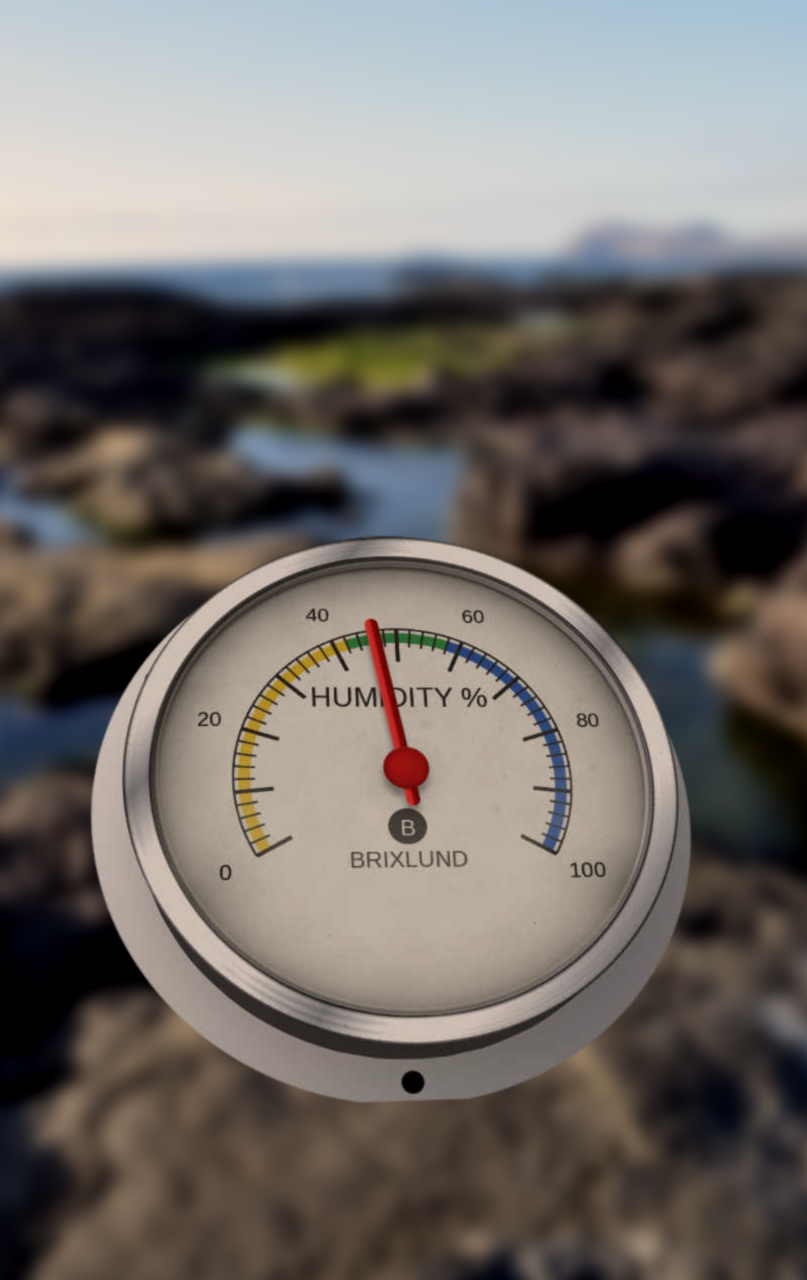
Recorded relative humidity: 46,%
